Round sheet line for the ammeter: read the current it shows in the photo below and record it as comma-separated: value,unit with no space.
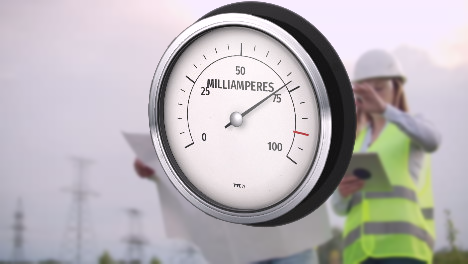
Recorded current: 72.5,mA
